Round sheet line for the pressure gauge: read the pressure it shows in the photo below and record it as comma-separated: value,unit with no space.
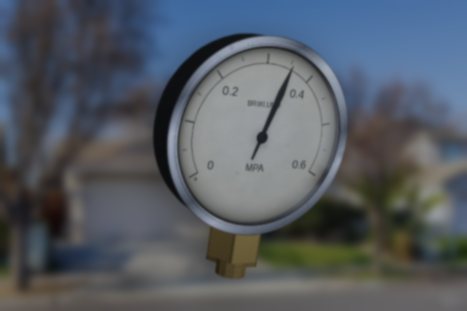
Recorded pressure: 0.35,MPa
